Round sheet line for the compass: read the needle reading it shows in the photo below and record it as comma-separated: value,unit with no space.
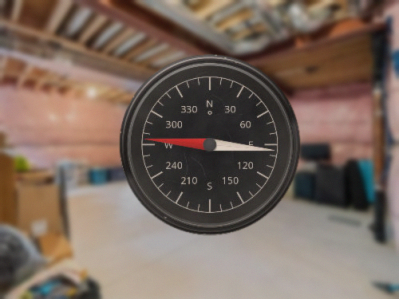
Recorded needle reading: 275,°
